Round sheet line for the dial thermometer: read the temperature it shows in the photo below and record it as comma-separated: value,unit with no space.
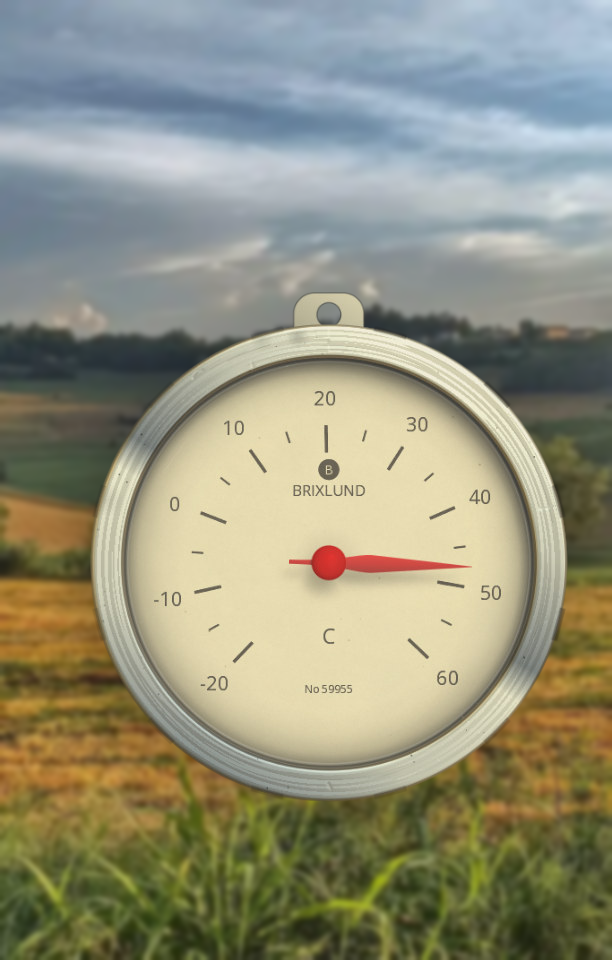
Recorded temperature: 47.5,°C
